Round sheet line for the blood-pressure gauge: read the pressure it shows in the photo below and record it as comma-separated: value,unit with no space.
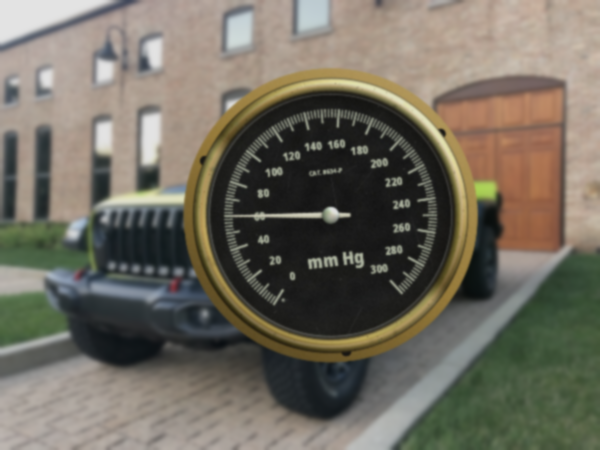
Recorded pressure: 60,mmHg
